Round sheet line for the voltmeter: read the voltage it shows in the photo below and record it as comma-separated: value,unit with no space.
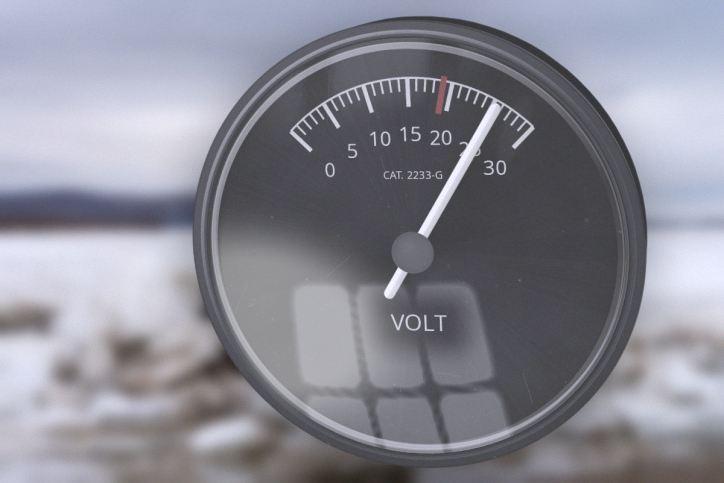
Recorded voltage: 25.5,V
